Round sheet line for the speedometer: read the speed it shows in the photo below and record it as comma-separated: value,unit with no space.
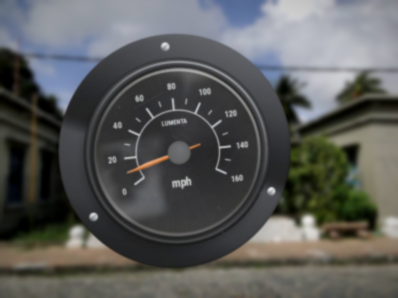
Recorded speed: 10,mph
